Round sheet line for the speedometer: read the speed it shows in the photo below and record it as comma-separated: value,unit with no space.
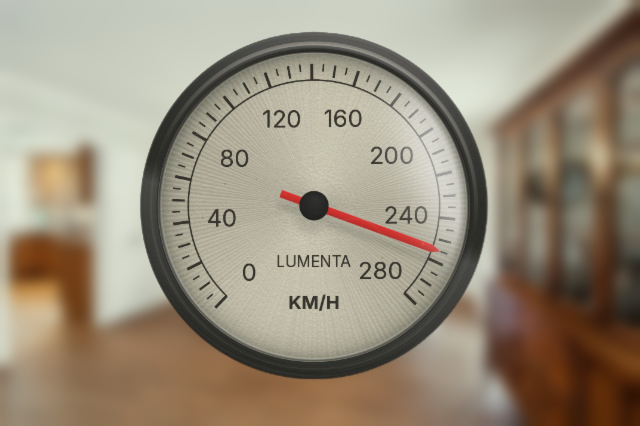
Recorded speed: 255,km/h
